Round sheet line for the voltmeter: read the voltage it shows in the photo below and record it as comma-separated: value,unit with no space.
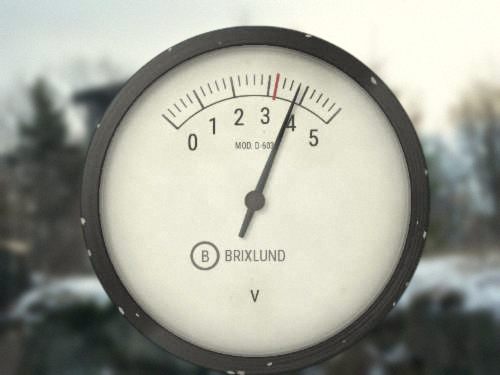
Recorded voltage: 3.8,V
